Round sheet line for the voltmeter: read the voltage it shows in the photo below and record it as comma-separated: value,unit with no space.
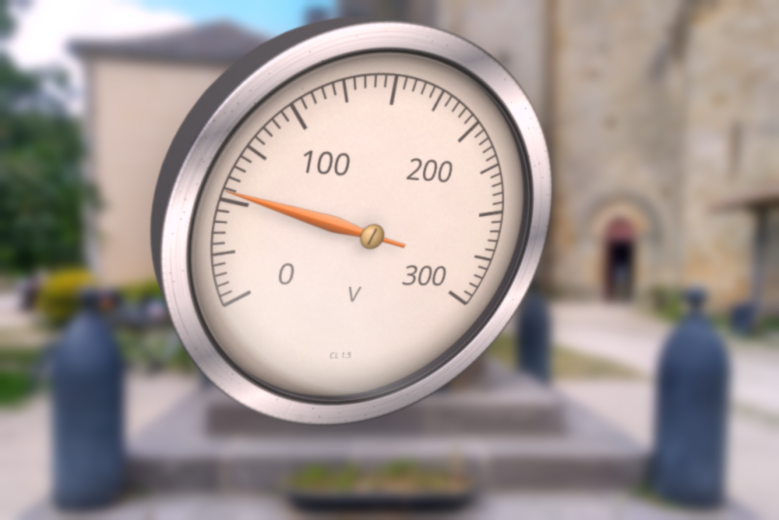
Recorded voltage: 55,V
